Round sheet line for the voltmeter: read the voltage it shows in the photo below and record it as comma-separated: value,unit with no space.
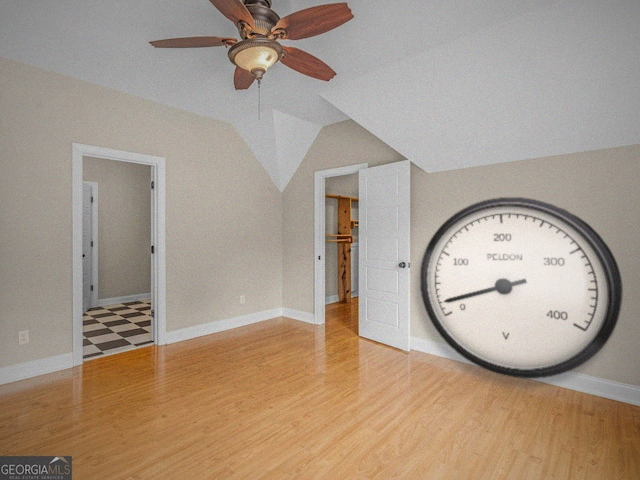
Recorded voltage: 20,V
